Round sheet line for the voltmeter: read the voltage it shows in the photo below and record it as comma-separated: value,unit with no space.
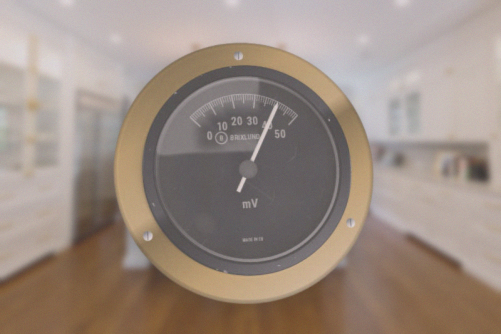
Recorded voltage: 40,mV
